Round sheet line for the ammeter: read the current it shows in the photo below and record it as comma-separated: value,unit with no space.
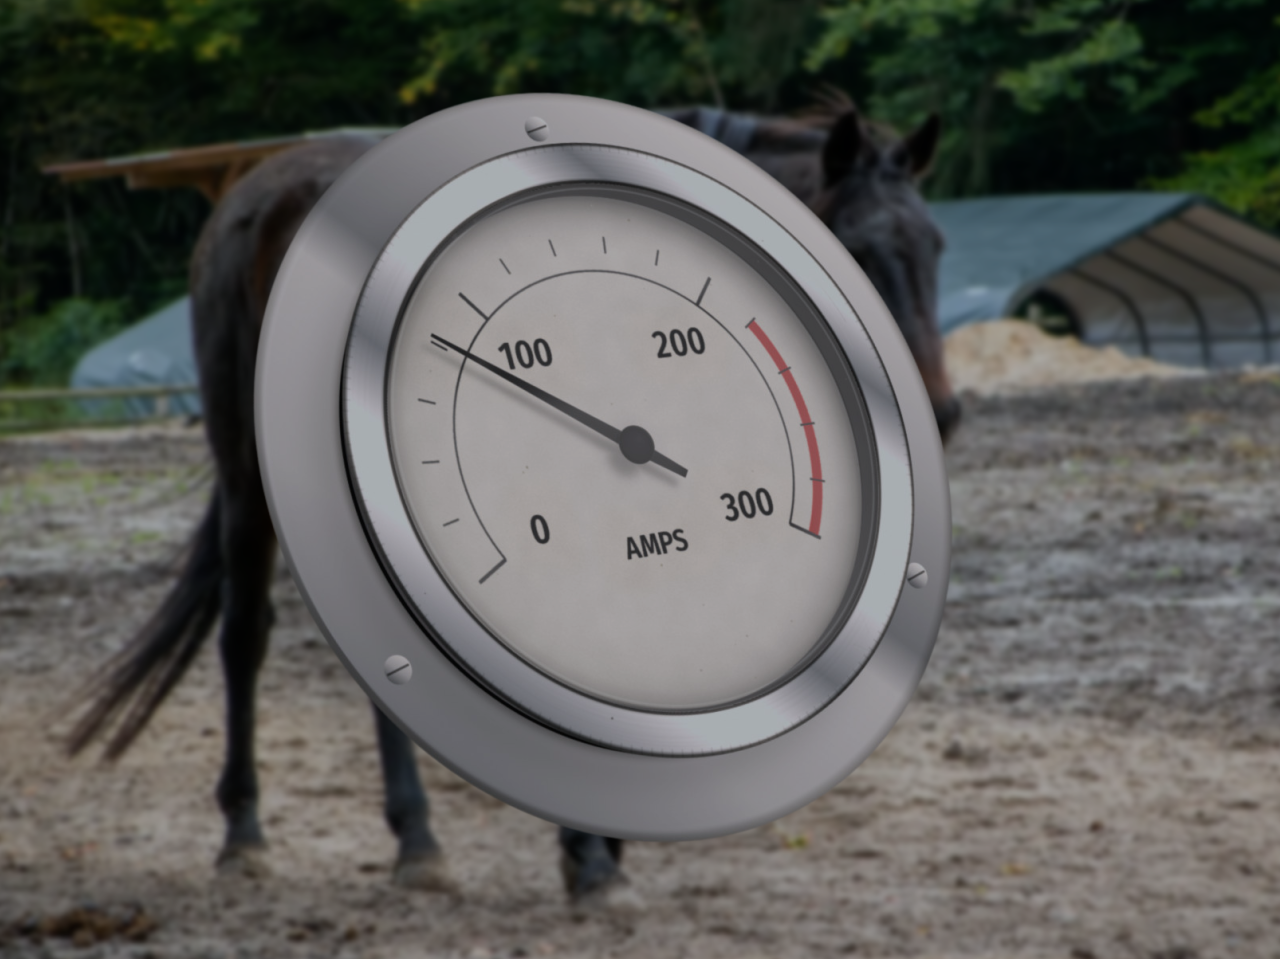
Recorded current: 80,A
